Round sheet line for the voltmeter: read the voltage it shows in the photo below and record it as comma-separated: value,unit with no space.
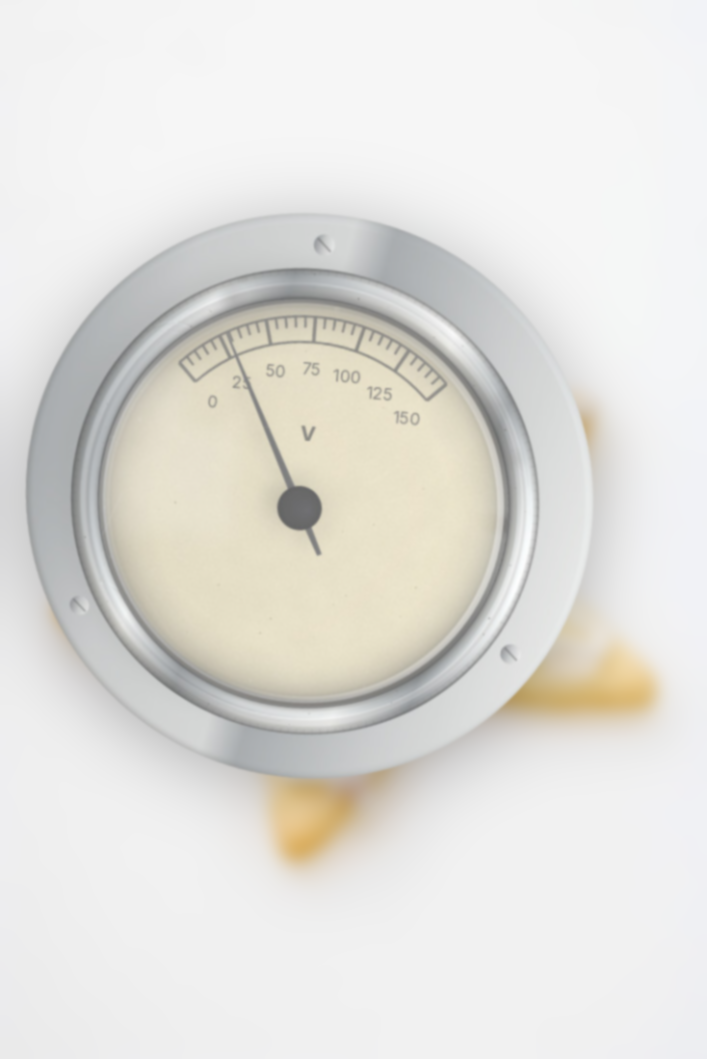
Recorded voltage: 30,V
